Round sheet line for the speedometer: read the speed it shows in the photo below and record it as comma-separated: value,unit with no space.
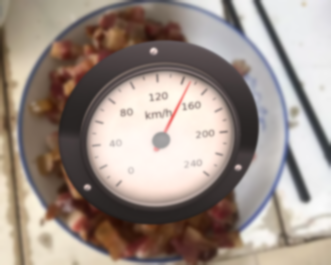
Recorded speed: 145,km/h
